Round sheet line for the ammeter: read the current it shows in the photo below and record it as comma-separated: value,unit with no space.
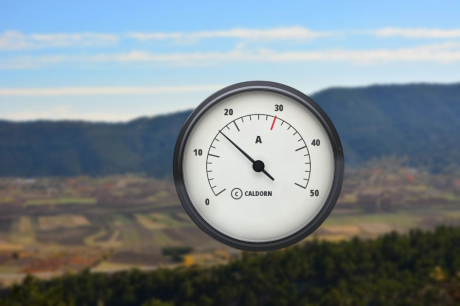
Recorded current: 16,A
